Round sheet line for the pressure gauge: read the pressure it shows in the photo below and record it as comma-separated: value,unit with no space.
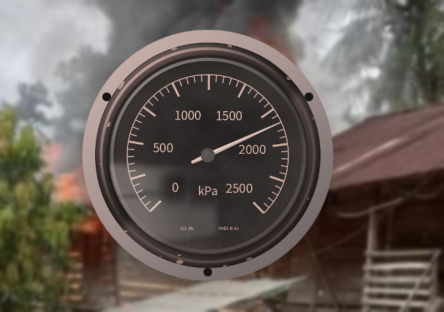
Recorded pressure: 1850,kPa
